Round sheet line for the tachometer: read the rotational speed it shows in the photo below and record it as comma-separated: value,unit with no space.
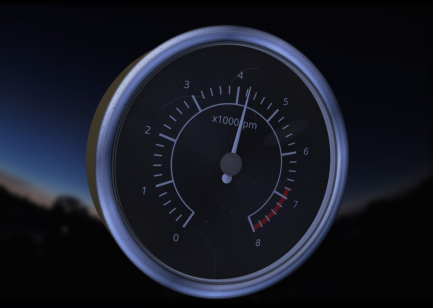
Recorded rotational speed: 4200,rpm
